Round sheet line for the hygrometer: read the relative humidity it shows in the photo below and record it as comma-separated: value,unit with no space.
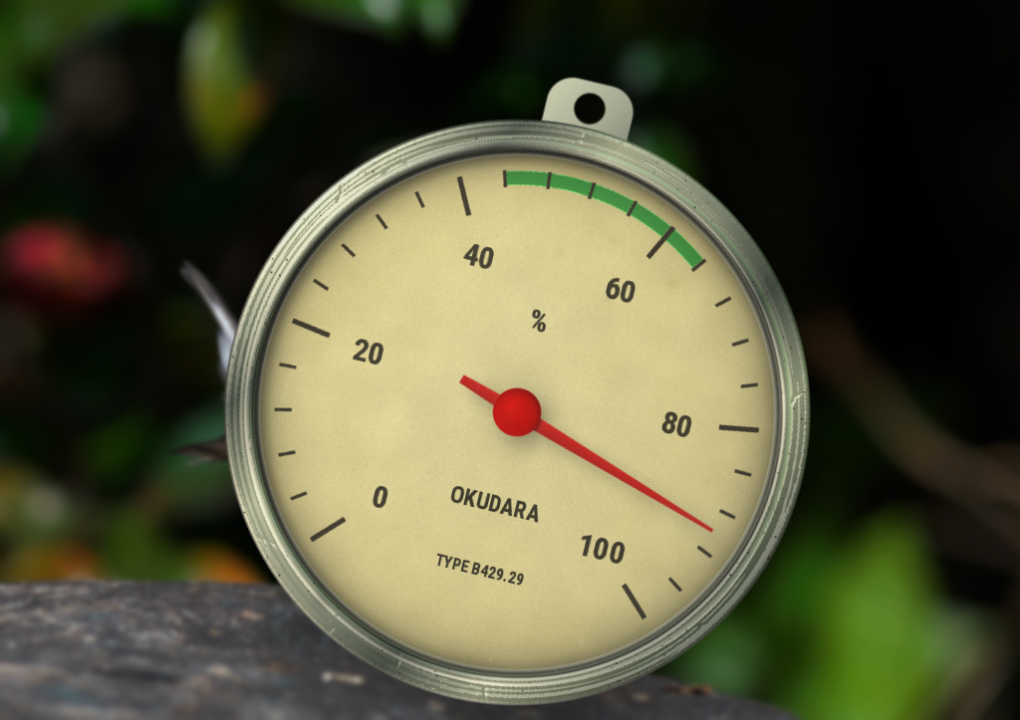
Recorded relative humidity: 90,%
